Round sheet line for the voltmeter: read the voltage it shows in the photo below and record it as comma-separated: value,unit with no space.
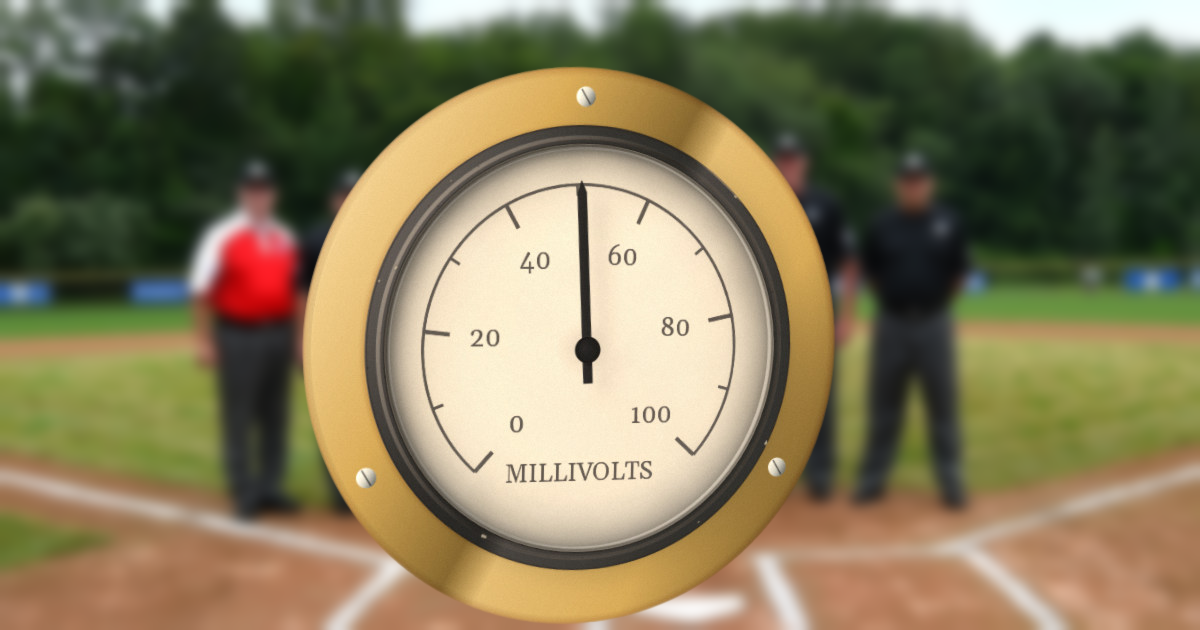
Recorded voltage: 50,mV
